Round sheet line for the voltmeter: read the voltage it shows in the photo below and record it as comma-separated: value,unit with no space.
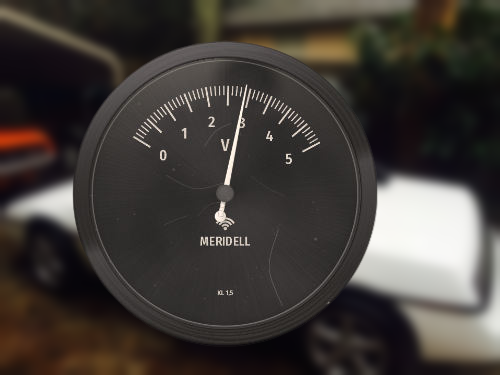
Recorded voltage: 2.9,V
